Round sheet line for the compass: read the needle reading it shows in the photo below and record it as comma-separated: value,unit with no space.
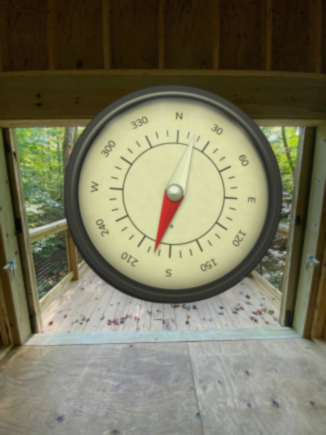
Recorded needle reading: 195,°
